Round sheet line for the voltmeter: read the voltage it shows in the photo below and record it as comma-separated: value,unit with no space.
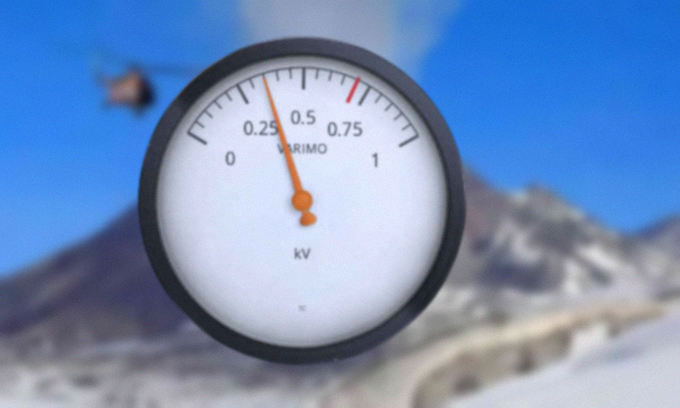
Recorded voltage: 0.35,kV
